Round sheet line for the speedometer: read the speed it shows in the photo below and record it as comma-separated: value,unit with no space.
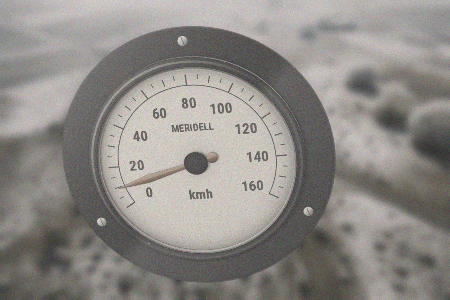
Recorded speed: 10,km/h
